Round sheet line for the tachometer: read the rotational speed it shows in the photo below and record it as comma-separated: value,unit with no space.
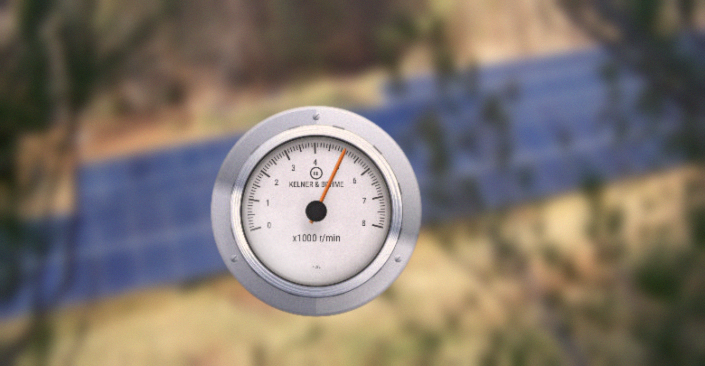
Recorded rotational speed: 5000,rpm
